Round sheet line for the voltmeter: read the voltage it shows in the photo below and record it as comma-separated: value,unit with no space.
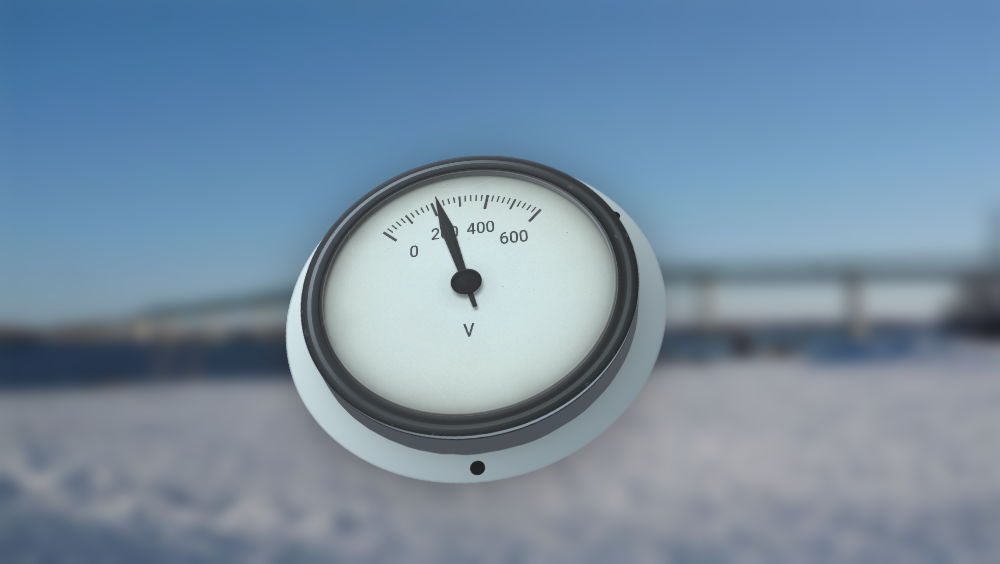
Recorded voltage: 220,V
